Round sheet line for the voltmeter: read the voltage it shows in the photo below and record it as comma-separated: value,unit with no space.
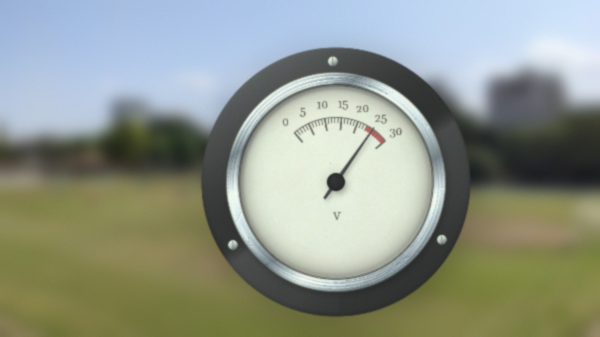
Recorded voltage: 25,V
